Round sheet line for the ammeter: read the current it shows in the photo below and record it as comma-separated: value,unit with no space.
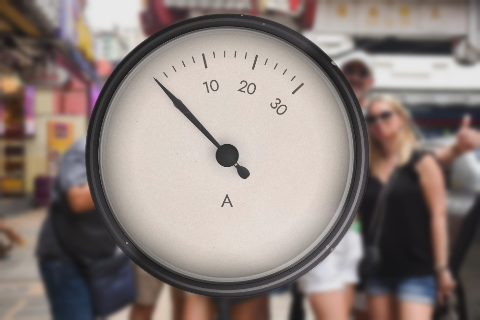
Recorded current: 0,A
